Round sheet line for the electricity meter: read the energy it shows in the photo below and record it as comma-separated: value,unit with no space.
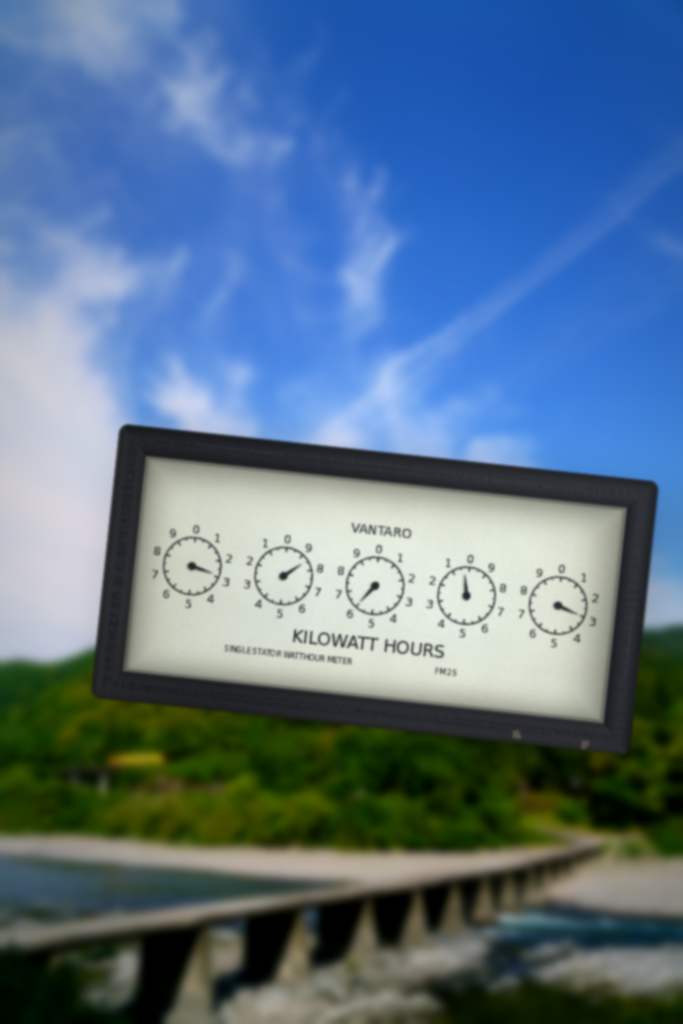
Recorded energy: 28603,kWh
